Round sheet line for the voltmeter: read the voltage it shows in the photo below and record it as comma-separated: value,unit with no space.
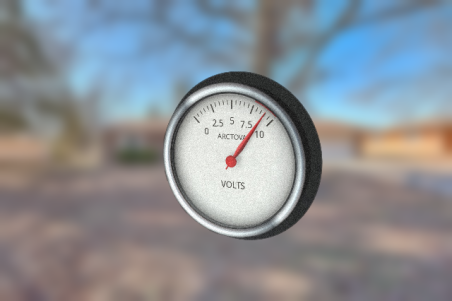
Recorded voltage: 9,V
